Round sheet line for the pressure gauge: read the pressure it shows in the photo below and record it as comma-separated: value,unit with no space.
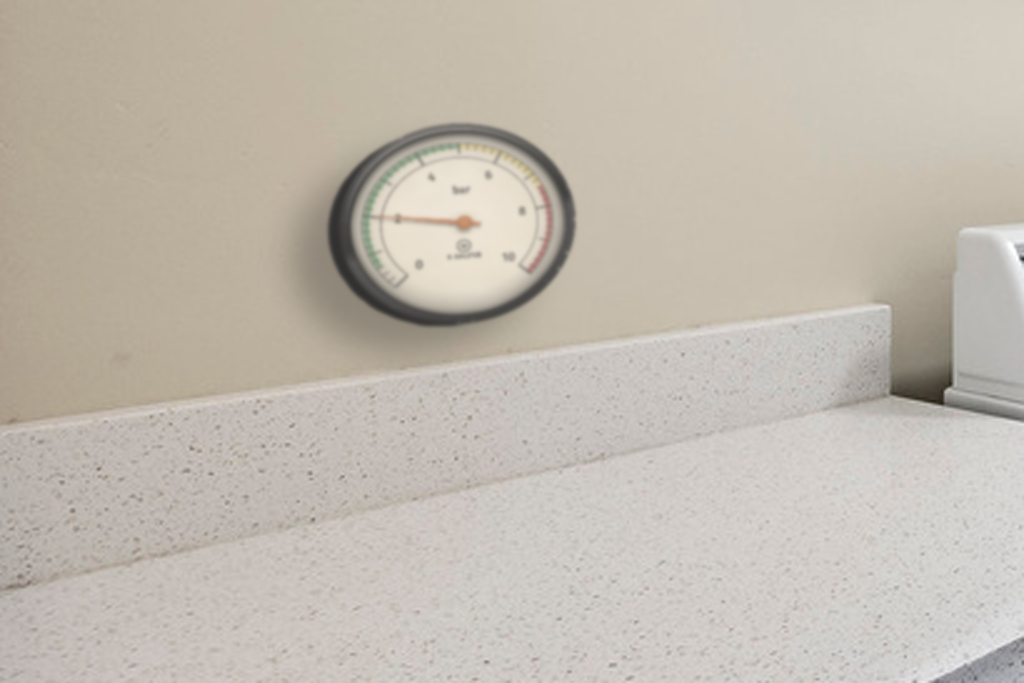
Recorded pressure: 2,bar
